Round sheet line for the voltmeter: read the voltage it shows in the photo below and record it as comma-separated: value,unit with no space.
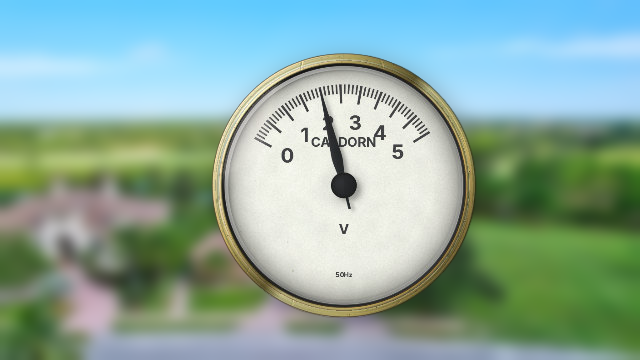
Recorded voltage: 2,V
